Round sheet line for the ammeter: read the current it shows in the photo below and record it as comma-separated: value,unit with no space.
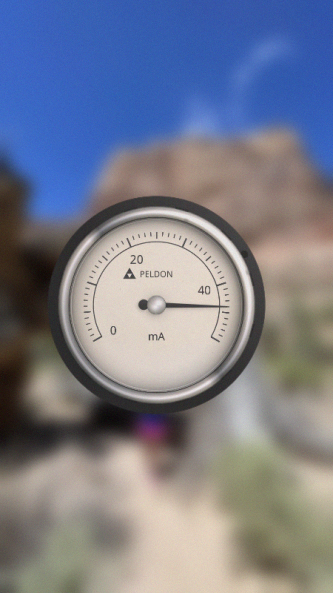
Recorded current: 44,mA
